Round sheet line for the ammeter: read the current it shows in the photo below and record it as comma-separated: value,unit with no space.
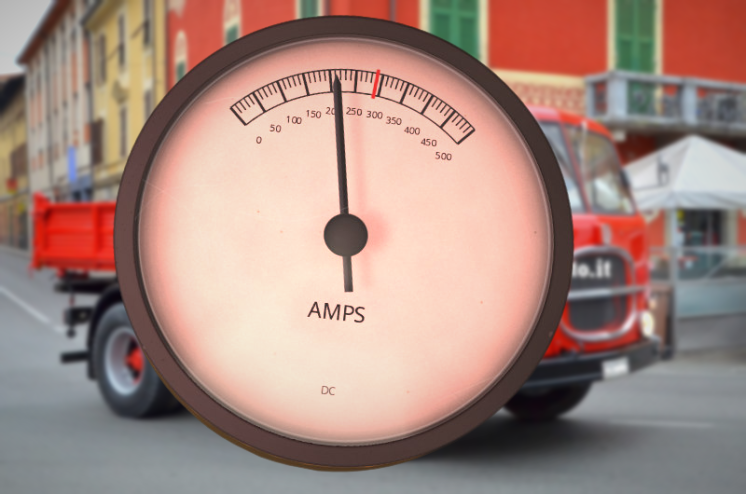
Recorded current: 210,A
